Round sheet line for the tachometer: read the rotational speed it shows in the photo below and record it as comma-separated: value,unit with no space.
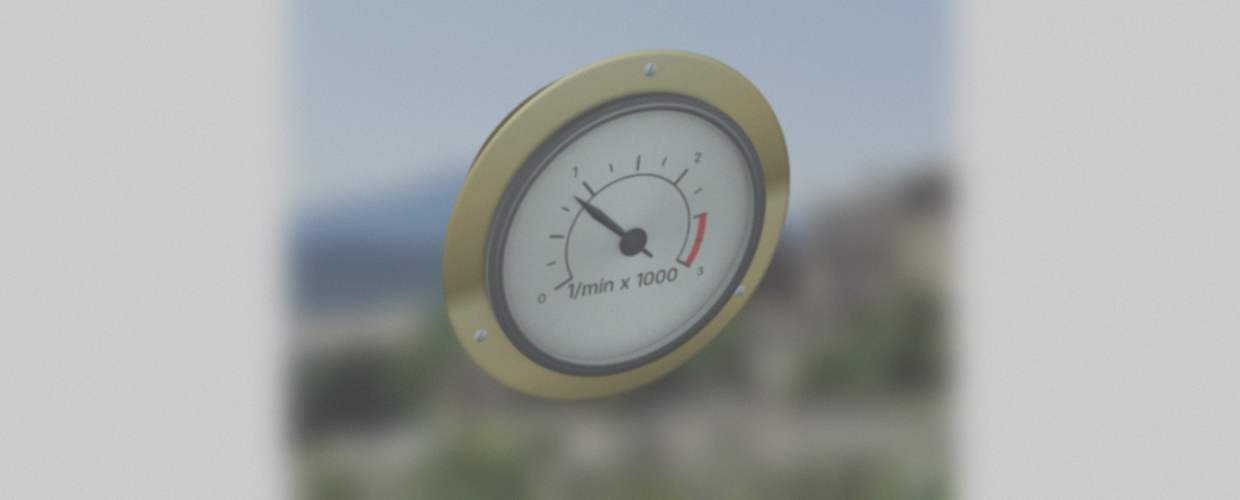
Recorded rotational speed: 875,rpm
